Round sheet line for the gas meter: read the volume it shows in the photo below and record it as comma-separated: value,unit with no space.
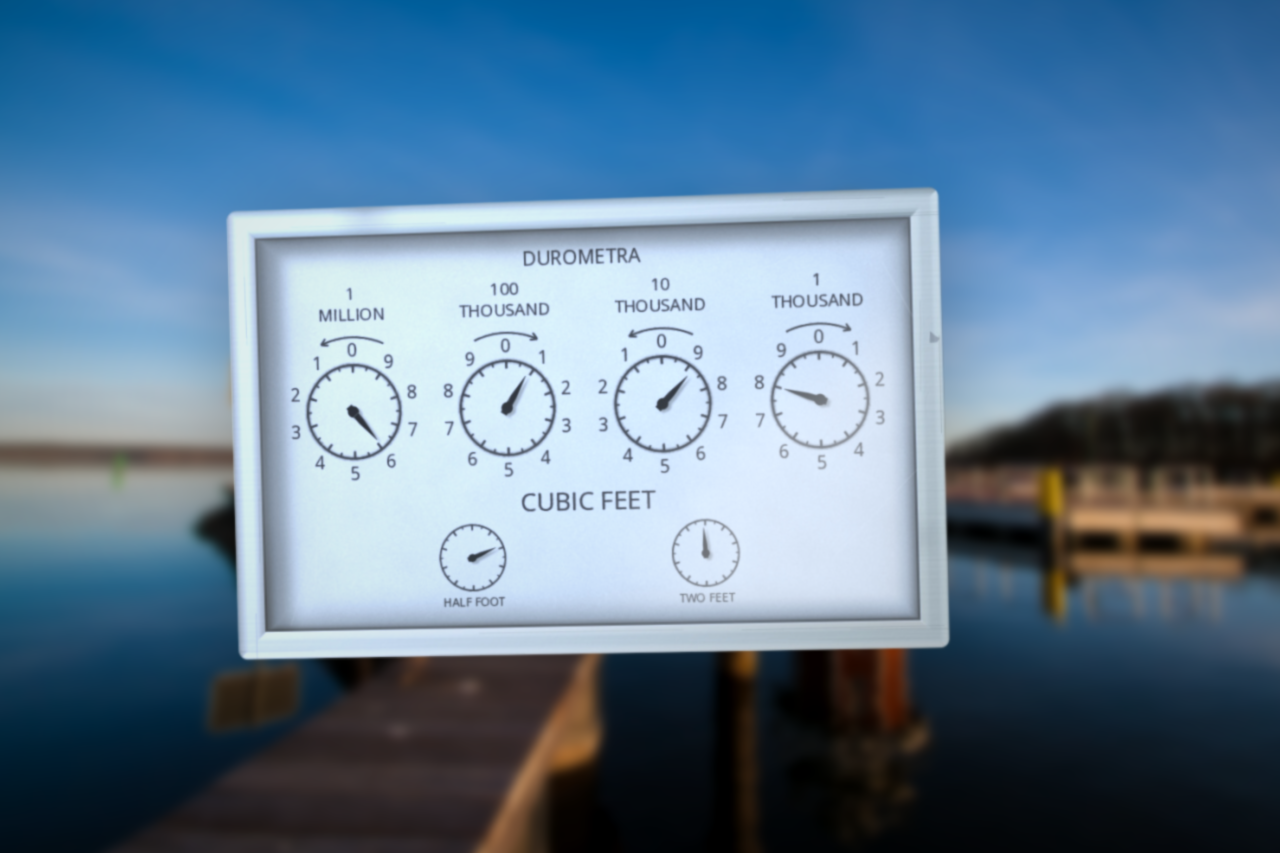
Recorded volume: 608800,ft³
